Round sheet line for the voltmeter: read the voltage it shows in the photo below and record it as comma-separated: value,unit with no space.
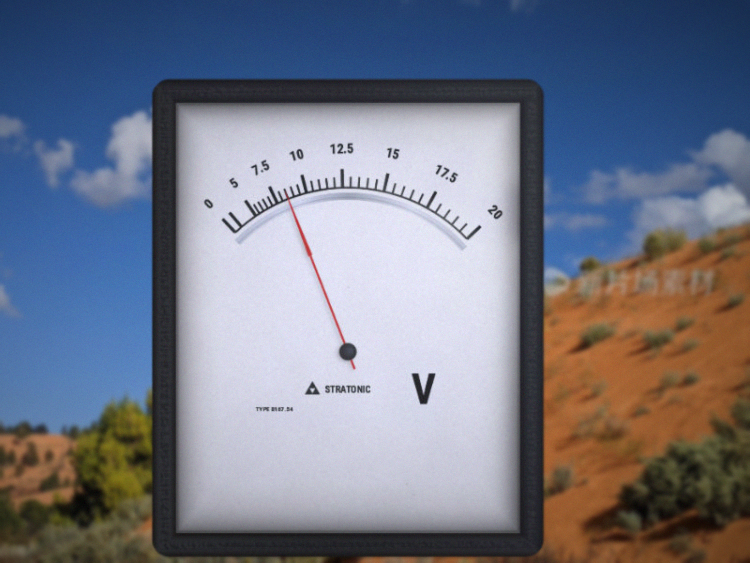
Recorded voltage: 8.5,V
